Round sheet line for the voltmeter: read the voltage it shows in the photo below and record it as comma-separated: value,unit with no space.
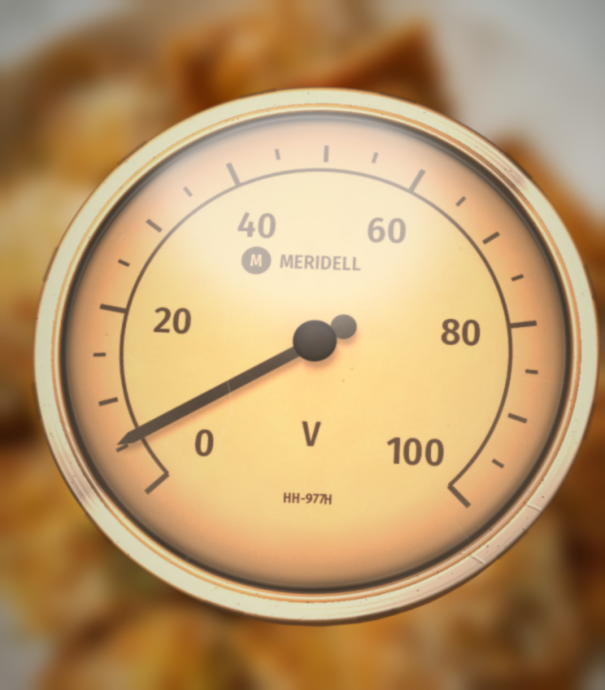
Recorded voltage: 5,V
